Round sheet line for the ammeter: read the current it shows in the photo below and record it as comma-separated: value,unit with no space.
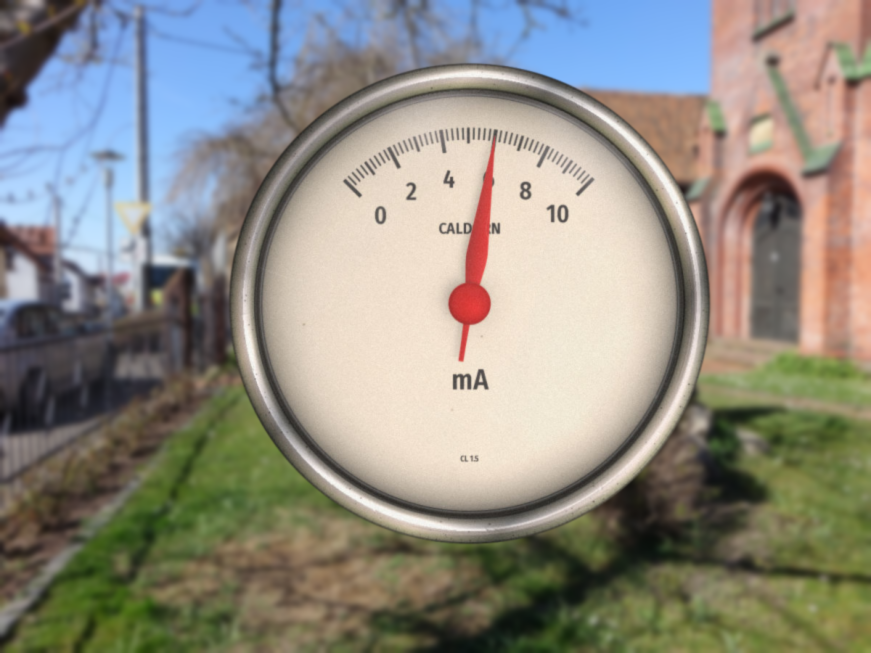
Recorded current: 6,mA
